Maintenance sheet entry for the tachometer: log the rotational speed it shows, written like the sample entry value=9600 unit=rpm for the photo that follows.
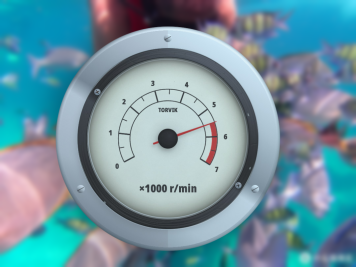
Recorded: value=5500 unit=rpm
